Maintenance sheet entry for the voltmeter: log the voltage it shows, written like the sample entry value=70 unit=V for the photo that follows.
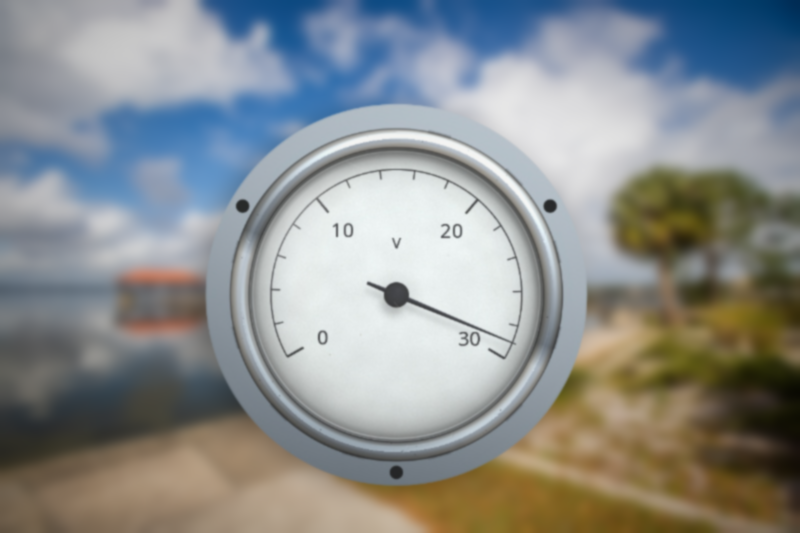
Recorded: value=29 unit=V
